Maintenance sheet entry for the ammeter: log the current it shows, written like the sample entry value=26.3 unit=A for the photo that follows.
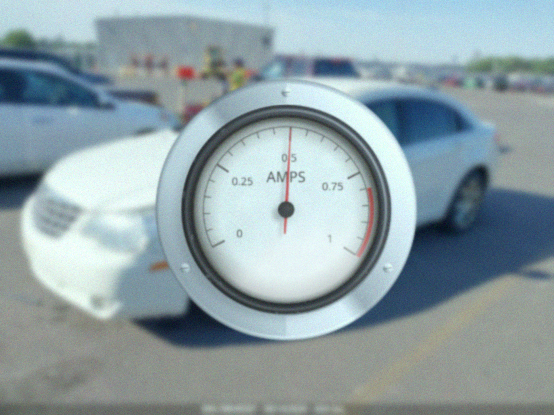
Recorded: value=0.5 unit=A
